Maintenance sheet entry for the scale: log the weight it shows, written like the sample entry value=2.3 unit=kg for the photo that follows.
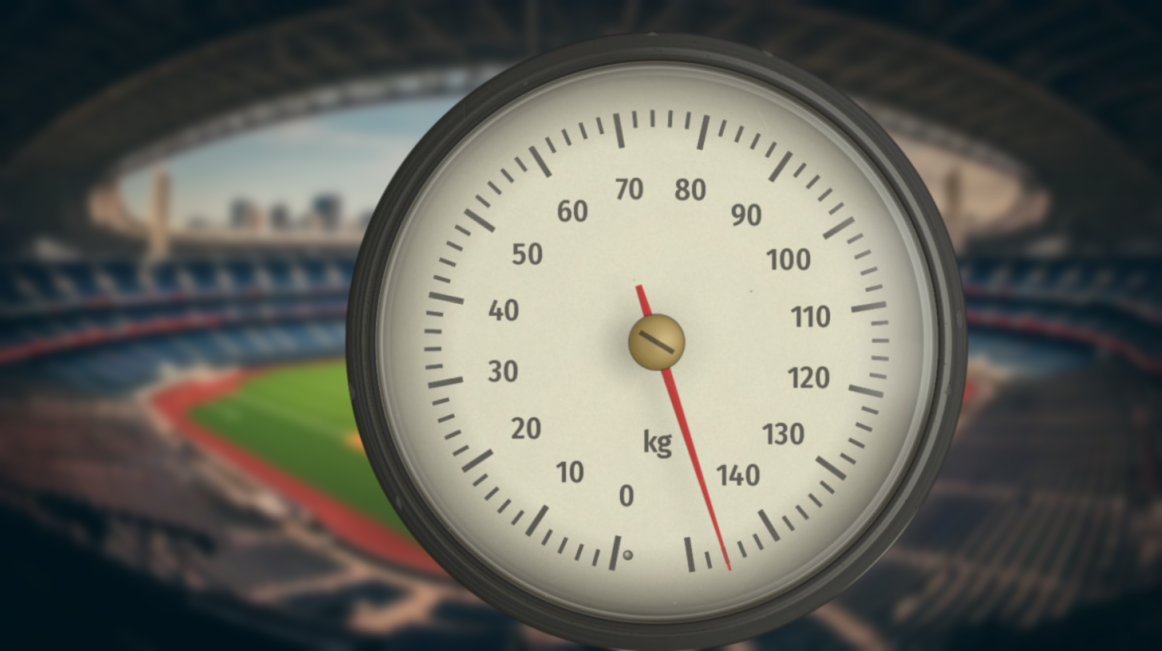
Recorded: value=146 unit=kg
